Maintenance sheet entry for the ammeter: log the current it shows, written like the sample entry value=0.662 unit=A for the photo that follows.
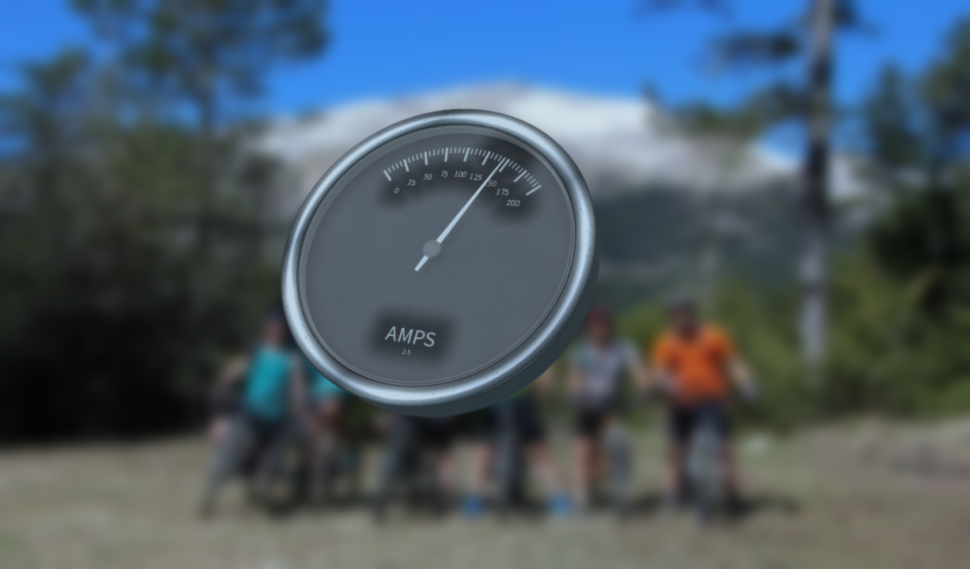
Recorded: value=150 unit=A
